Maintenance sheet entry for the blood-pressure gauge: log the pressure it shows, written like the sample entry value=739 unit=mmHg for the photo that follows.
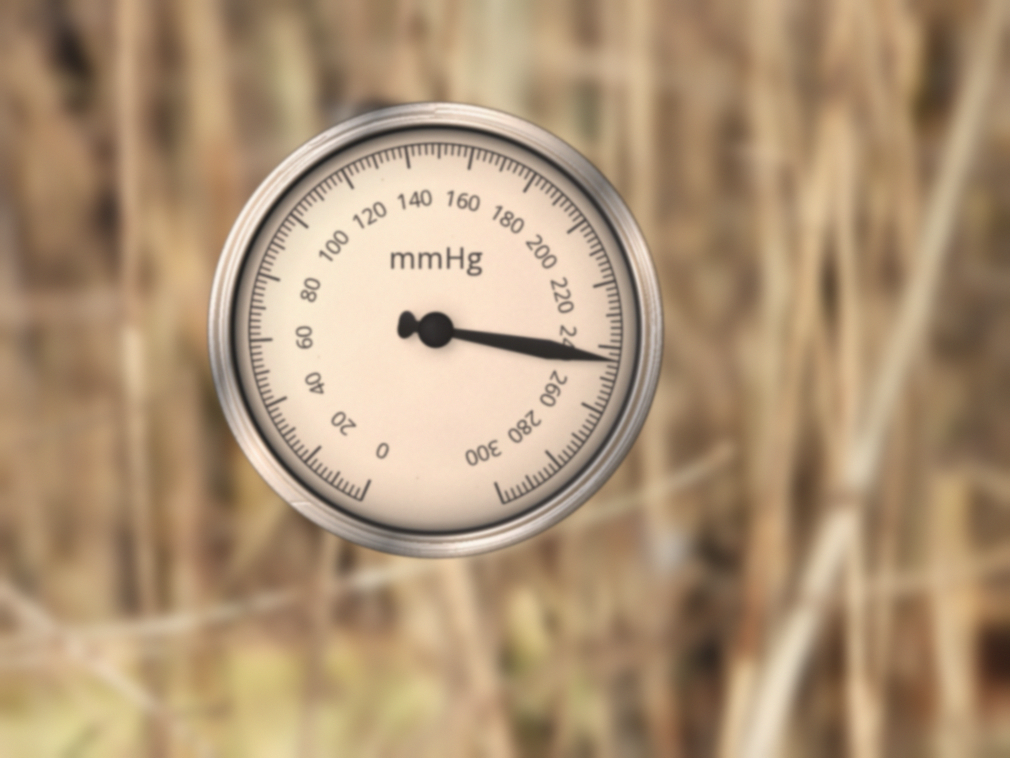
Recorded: value=244 unit=mmHg
